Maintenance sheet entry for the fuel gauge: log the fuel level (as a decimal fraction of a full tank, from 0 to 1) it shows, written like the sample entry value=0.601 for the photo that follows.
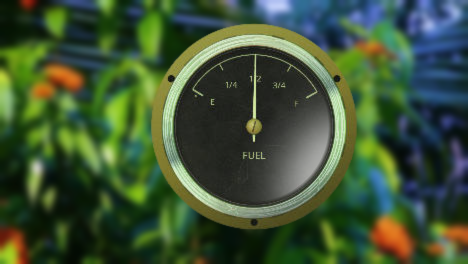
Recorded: value=0.5
